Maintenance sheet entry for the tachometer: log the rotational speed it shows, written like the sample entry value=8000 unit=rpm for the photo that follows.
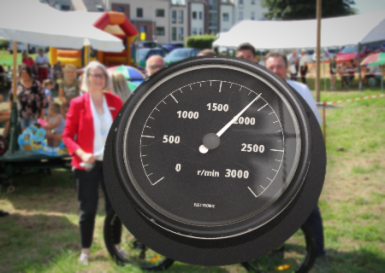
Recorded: value=1900 unit=rpm
